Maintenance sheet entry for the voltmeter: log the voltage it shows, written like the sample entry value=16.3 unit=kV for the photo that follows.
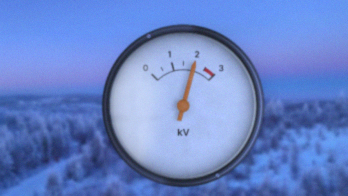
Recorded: value=2 unit=kV
